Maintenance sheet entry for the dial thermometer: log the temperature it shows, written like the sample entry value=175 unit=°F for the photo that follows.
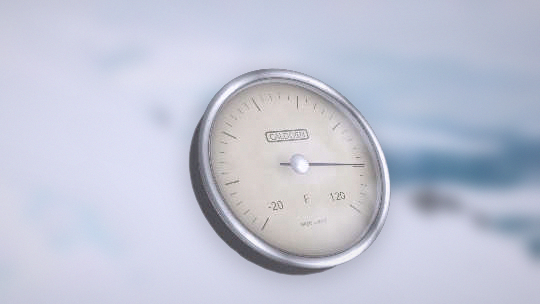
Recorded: value=100 unit=°F
